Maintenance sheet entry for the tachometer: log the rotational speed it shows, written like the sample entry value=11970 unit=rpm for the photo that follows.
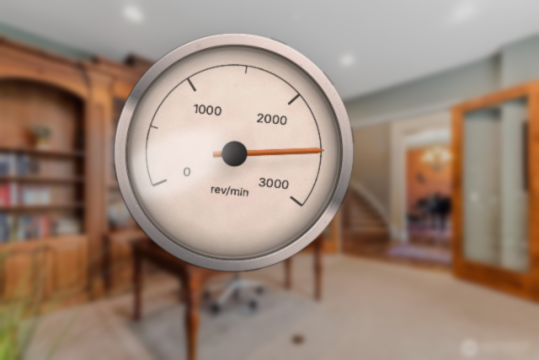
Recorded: value=2500 unit=rpm
